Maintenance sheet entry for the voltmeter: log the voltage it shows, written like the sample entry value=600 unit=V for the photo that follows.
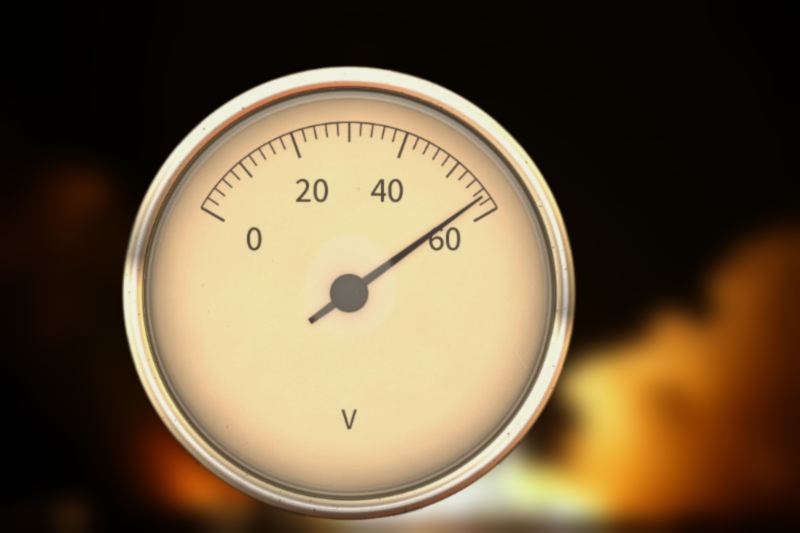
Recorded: value=57 unit=V
